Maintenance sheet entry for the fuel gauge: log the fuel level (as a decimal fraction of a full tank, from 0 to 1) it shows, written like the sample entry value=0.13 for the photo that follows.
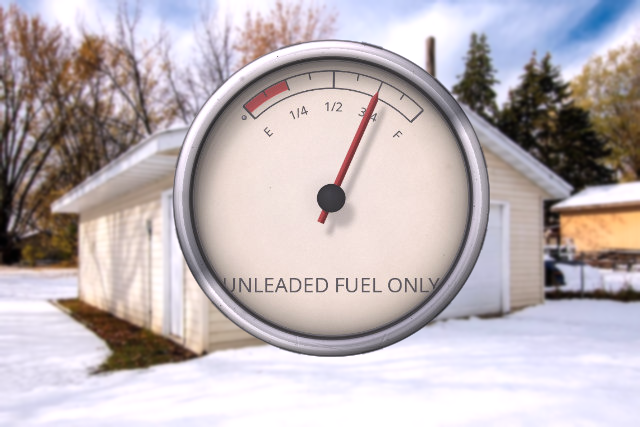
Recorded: value=0.75
